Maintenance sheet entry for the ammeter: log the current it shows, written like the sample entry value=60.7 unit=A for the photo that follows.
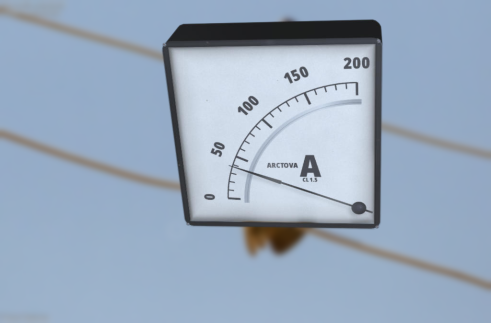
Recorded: value=40 unit=A
